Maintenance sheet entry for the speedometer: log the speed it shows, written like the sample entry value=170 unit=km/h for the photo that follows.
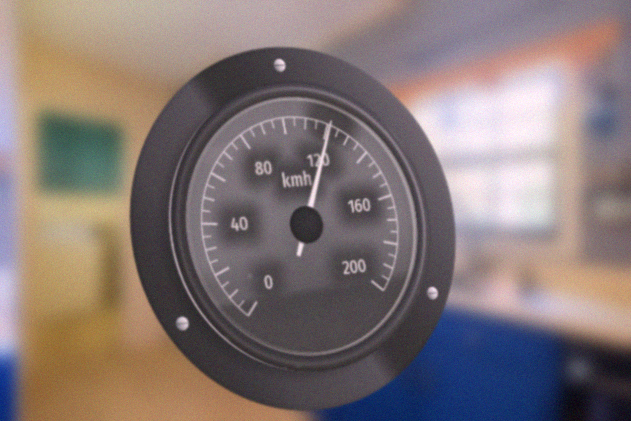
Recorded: value=120 unit=km/h
